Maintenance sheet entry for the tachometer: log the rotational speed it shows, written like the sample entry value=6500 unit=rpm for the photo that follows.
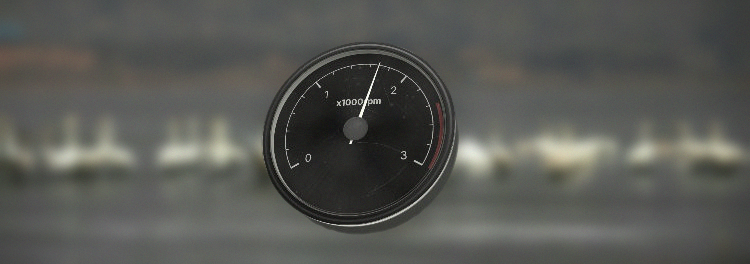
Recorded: value=1700 unit=rpm
